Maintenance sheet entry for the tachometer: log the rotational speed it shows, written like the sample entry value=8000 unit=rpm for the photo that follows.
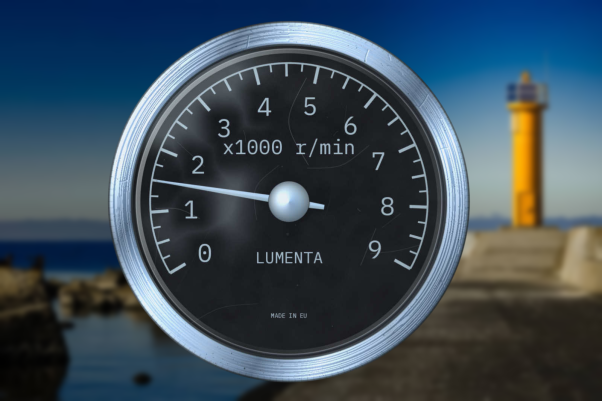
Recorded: value=1500 unit=rpm
